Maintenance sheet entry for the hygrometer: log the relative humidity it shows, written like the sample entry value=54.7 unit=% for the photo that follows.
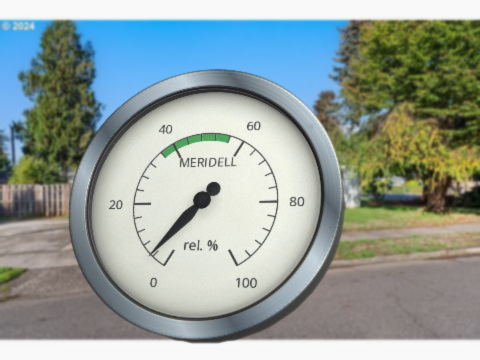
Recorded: value=4 unit=%
